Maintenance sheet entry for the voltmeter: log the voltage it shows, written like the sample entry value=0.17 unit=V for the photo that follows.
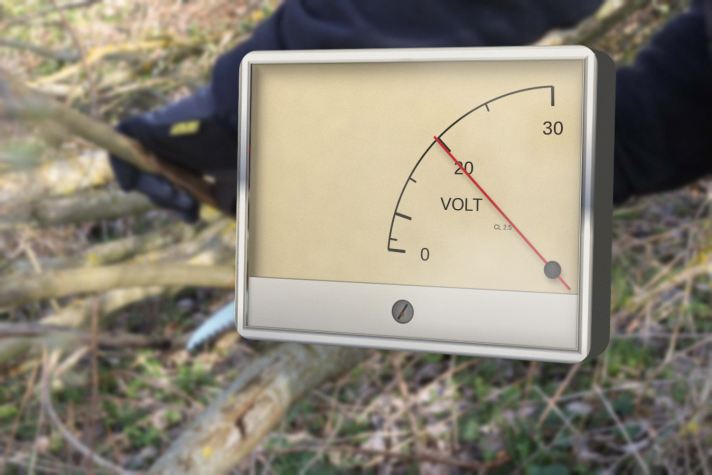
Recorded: value=20 unit=V
